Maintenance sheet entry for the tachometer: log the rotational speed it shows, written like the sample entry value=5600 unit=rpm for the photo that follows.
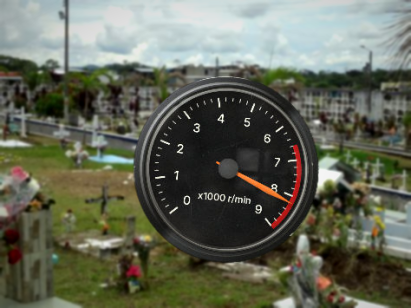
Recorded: value=8200 unit=rpm
